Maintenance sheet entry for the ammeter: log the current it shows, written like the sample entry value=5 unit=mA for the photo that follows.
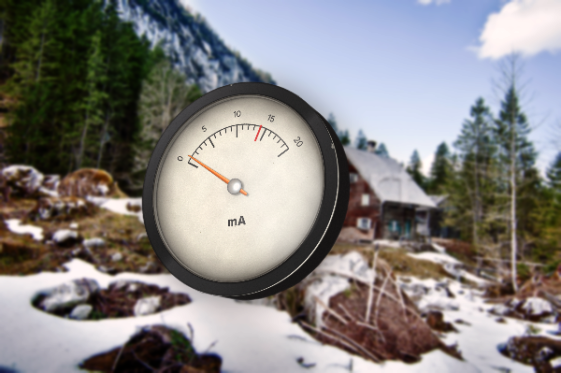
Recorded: value=1 unit=mA
